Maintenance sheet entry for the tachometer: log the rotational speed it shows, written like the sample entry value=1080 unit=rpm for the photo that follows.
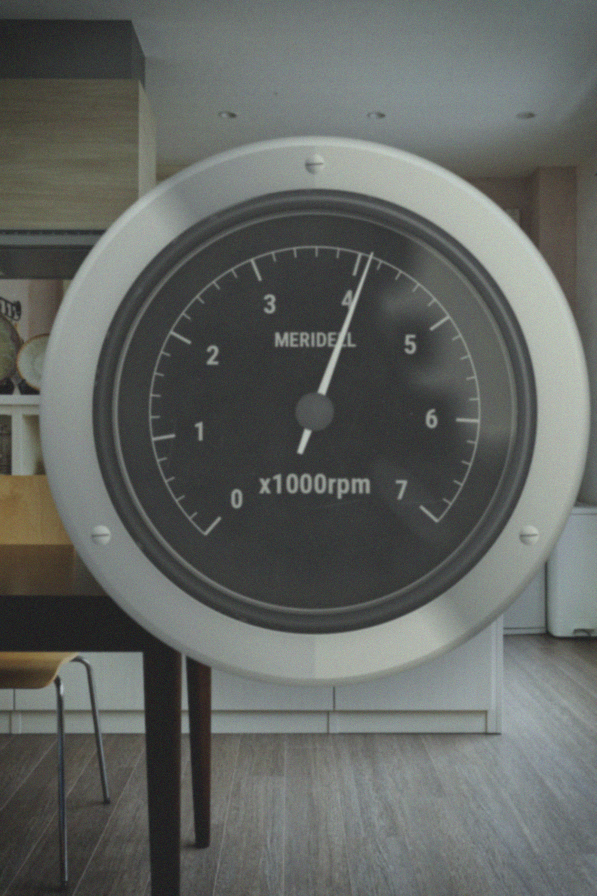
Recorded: value=4100 unit=rpm
